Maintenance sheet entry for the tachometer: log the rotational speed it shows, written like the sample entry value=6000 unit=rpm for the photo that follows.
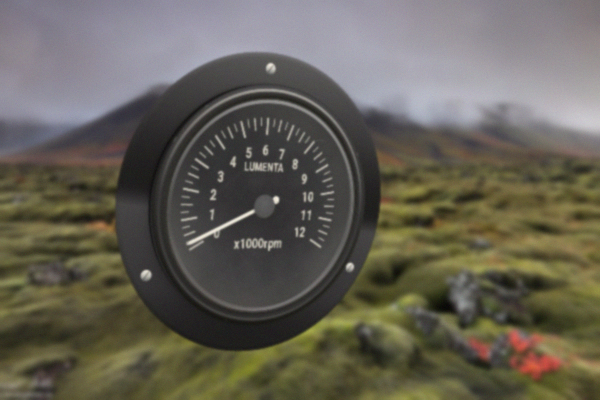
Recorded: value=250 unit=rpm
